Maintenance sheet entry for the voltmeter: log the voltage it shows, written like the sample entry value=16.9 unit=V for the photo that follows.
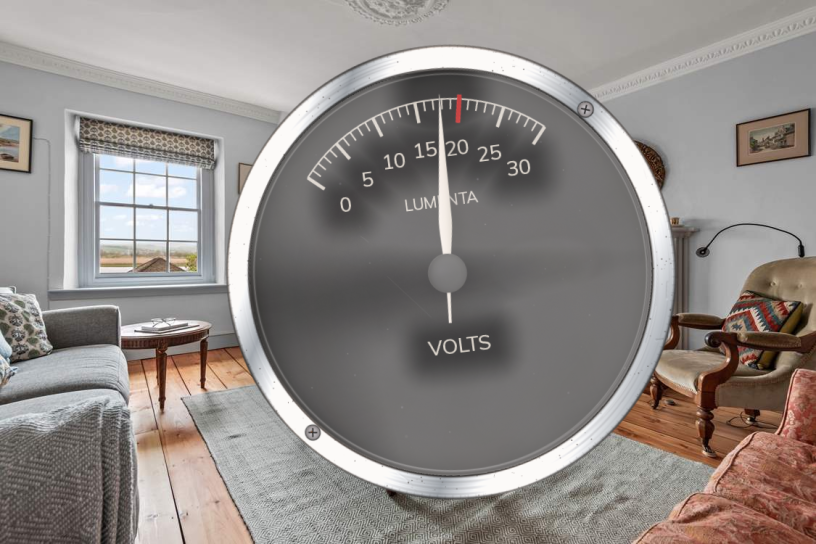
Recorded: value=18 unit=V
